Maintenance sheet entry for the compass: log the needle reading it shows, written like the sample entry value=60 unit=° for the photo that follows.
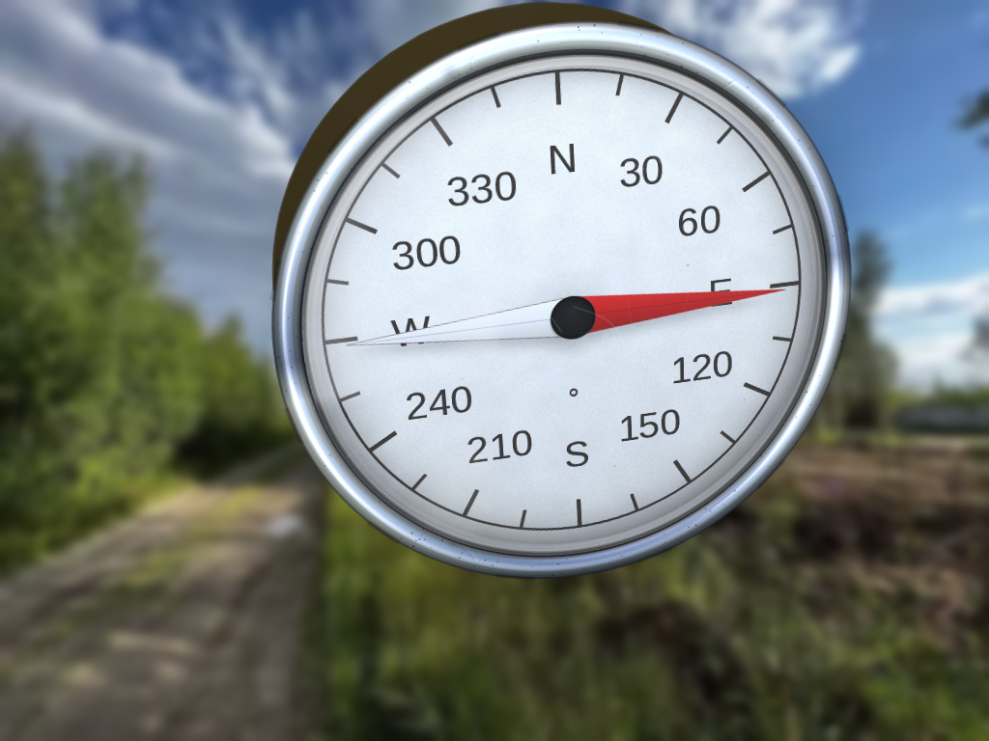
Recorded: value=90 unit=°
